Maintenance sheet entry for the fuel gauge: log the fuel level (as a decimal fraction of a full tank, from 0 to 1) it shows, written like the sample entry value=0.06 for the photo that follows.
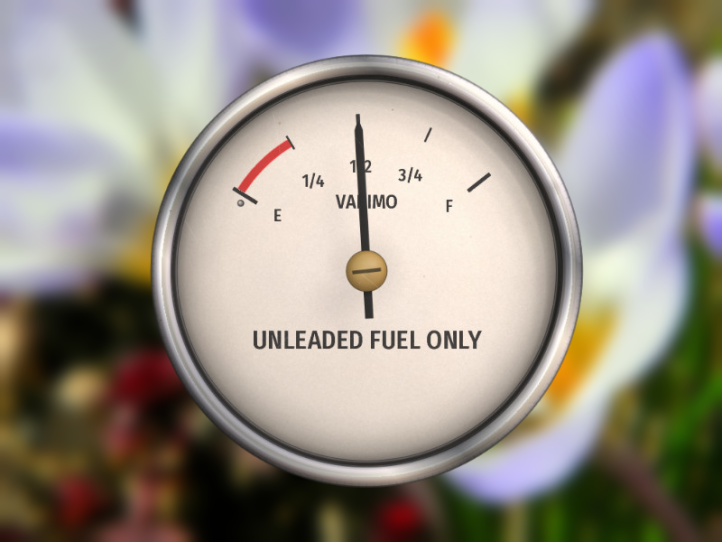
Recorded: value=0.5
